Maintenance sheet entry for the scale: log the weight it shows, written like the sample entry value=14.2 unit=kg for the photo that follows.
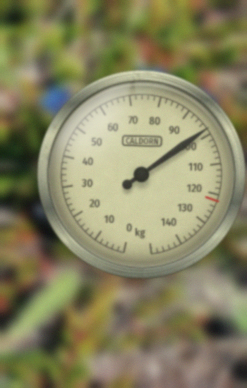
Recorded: value=98 unit=kg
